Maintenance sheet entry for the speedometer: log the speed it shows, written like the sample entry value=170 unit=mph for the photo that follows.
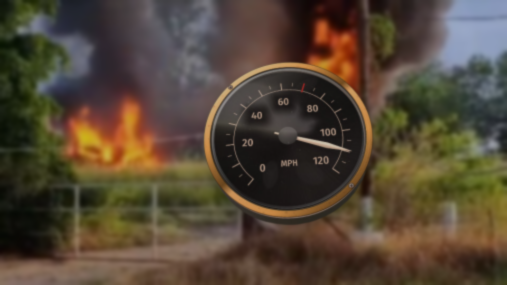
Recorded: value=110 unit=mph
